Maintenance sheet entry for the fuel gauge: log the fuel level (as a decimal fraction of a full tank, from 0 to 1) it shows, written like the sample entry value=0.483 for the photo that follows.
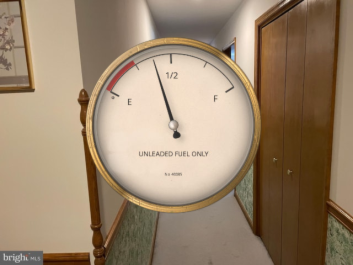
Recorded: value=0.375
